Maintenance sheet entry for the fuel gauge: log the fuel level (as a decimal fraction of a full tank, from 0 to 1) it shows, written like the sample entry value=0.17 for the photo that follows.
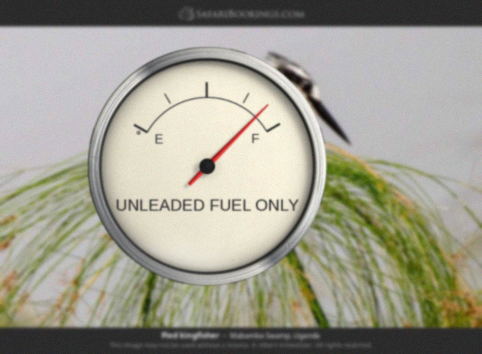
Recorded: value=0.875
